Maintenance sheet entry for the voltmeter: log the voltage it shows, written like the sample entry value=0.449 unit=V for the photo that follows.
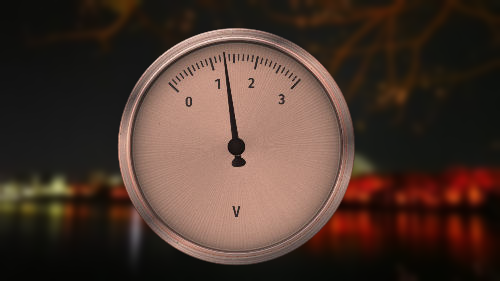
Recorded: value=1.3 unit=V
